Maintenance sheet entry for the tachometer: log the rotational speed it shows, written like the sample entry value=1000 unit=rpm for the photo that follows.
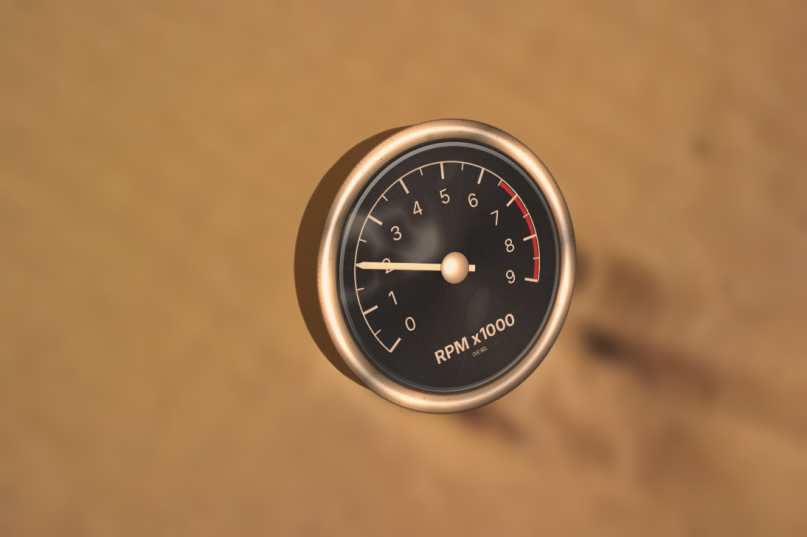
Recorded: value=2000 unit=rpm
